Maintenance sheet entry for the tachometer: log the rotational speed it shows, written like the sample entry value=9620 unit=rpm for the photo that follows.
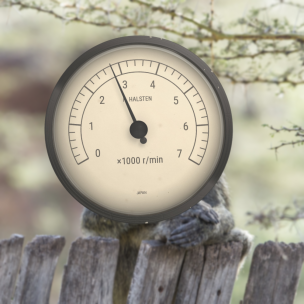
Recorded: value=2800 unit=rpm
